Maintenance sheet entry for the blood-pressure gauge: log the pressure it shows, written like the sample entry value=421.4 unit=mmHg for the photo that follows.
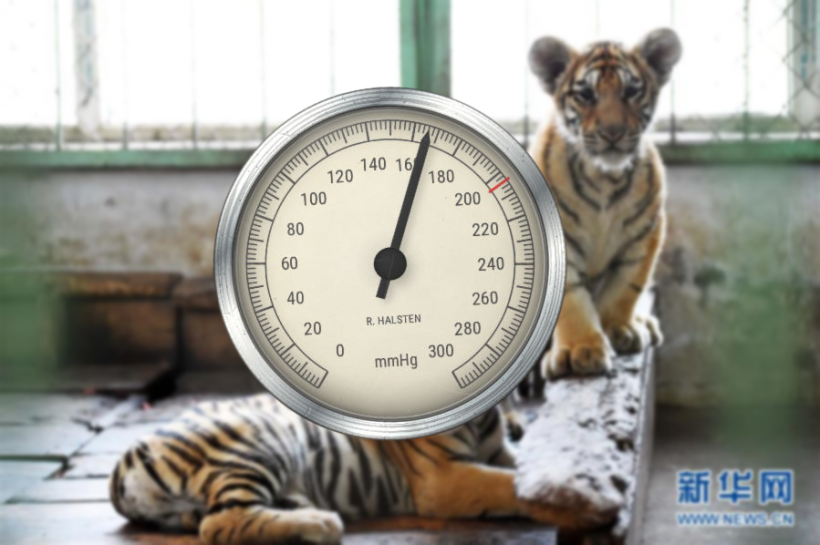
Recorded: value=166 unit=mmHg
